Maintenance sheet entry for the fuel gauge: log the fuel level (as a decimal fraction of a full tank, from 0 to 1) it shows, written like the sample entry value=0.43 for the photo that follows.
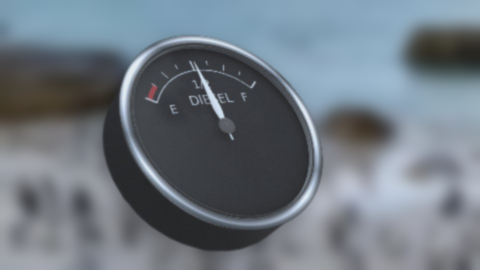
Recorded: value=0.5
